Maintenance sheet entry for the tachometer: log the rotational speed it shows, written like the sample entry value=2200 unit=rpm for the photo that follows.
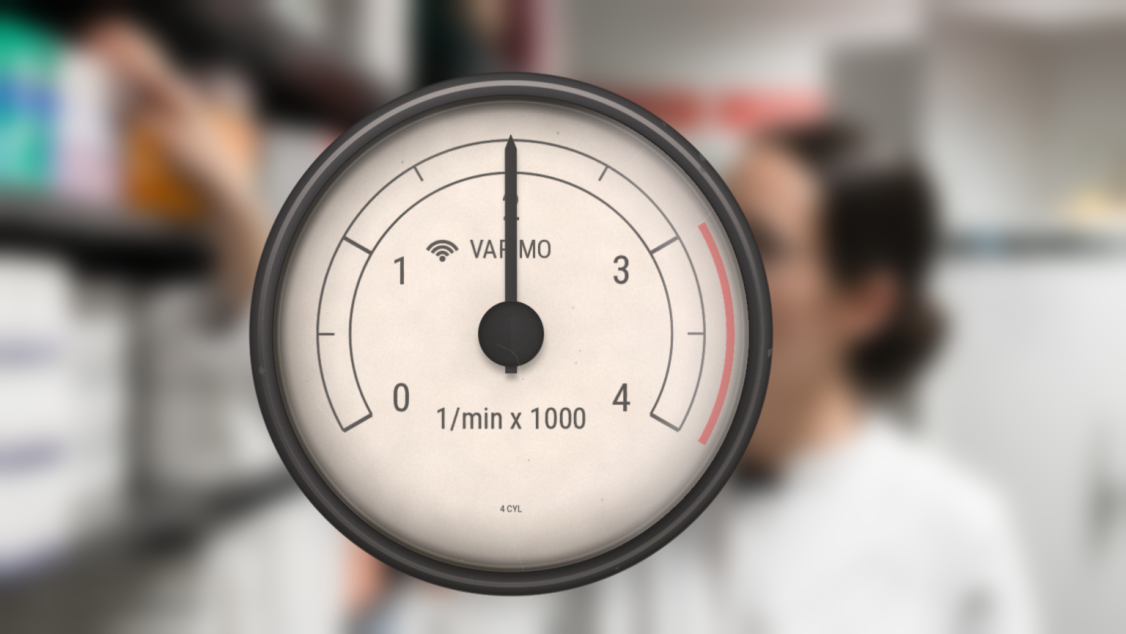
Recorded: value=2000 unit=rpm
